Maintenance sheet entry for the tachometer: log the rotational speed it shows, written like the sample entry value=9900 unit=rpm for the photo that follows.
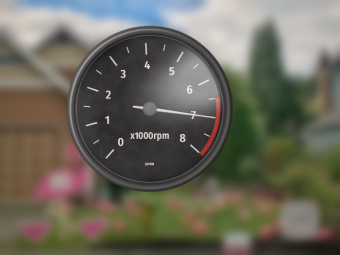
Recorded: value=7000 unit=rpm
